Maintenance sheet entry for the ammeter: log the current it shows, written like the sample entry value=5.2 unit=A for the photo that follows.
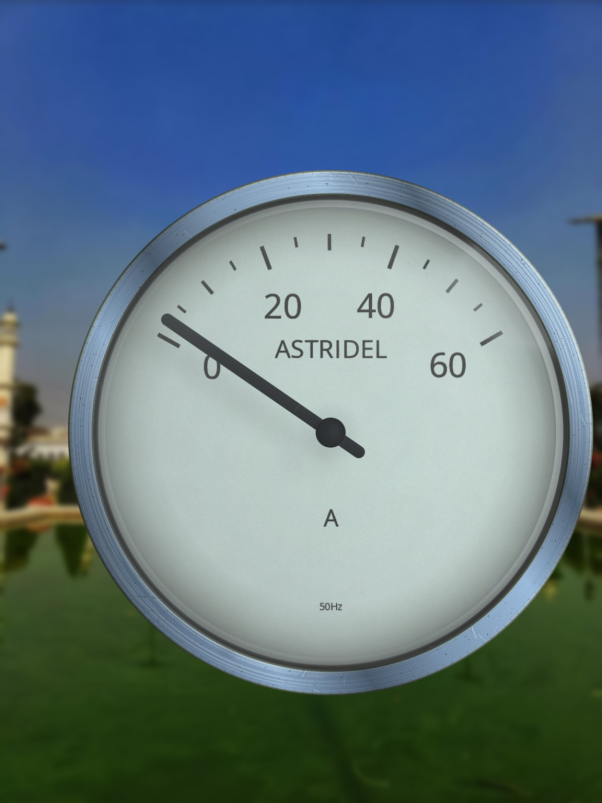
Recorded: value=2.5 unit=A
